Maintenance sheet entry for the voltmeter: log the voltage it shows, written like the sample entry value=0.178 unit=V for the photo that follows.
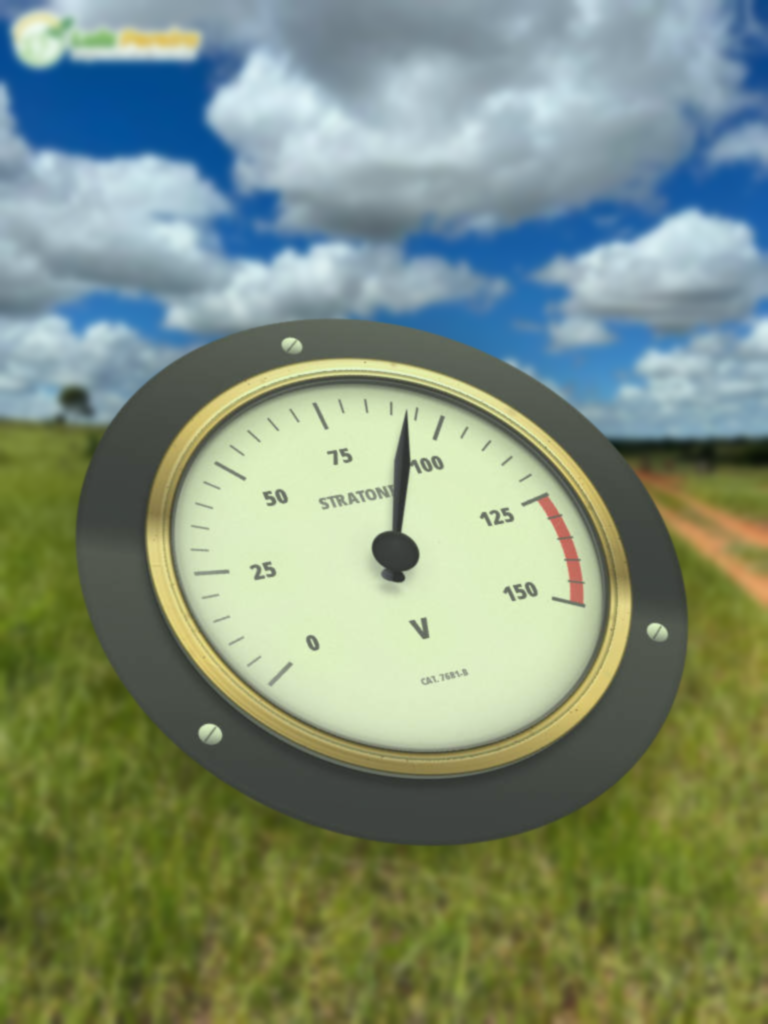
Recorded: value=92.5 unit=V
